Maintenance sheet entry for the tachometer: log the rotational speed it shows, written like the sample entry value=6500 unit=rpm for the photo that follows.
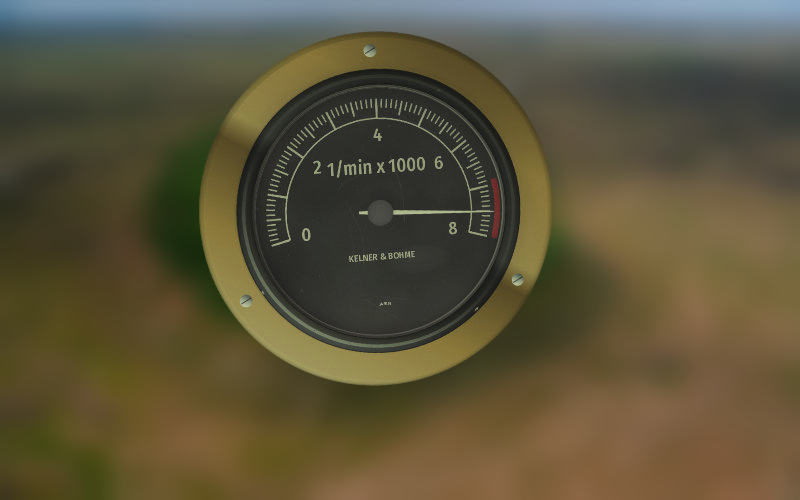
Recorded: value=7500 unit=rpm
